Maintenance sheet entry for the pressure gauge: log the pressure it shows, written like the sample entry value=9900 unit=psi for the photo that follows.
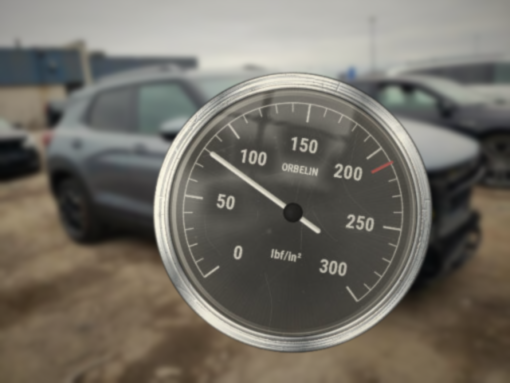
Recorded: value=80 unit=psi
